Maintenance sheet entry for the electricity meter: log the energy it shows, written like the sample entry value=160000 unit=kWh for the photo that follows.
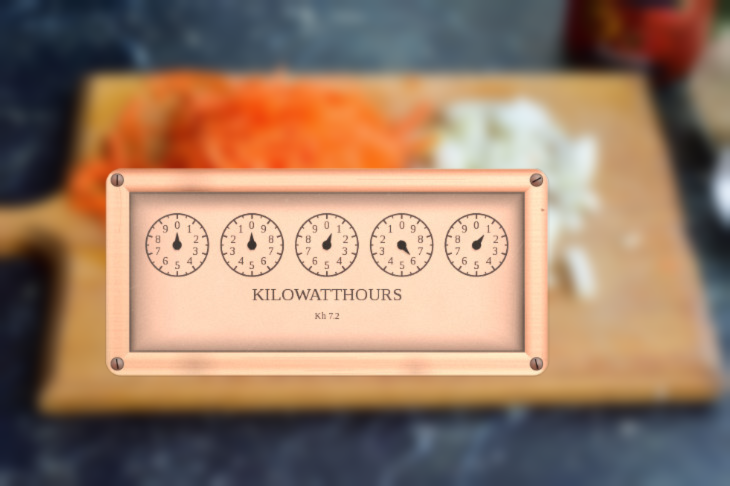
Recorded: value=61 unit=kWh
